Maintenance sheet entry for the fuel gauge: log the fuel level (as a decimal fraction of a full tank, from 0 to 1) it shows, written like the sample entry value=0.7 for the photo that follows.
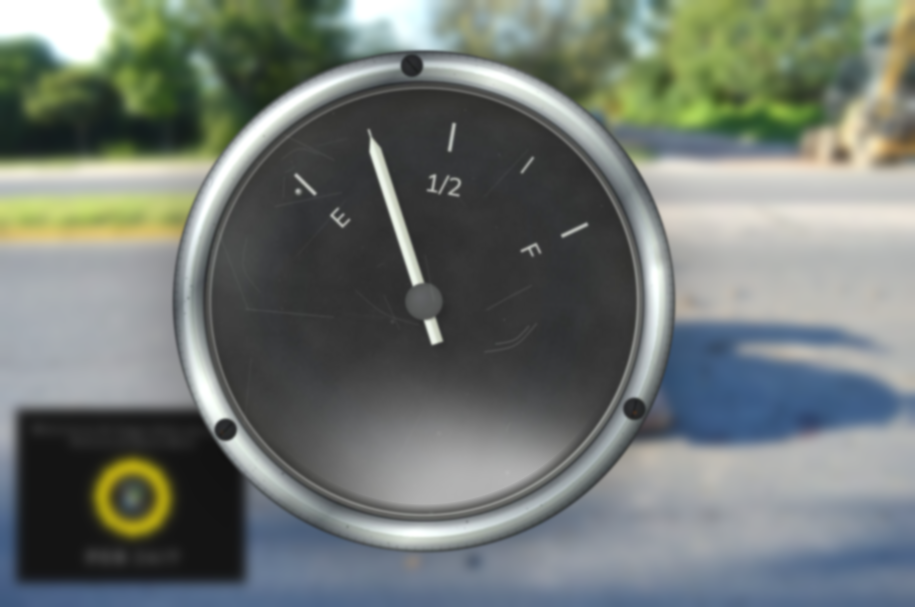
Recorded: value=0.25
